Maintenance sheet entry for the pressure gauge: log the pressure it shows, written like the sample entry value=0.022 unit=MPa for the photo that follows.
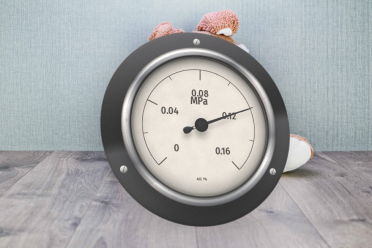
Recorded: value=0.12 unit=MPa
